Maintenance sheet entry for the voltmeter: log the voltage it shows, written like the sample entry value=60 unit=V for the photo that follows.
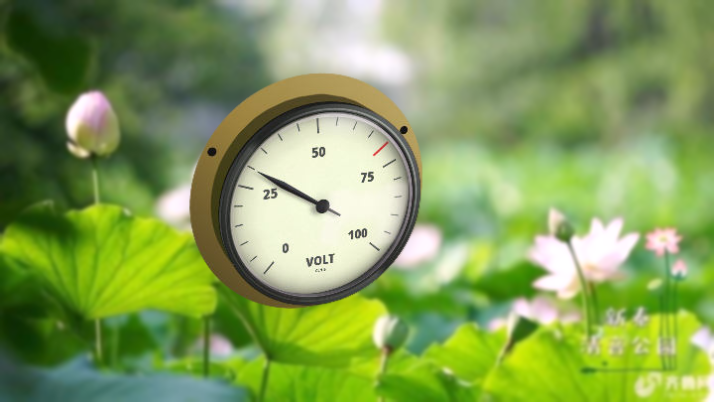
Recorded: value=30 unit=V
